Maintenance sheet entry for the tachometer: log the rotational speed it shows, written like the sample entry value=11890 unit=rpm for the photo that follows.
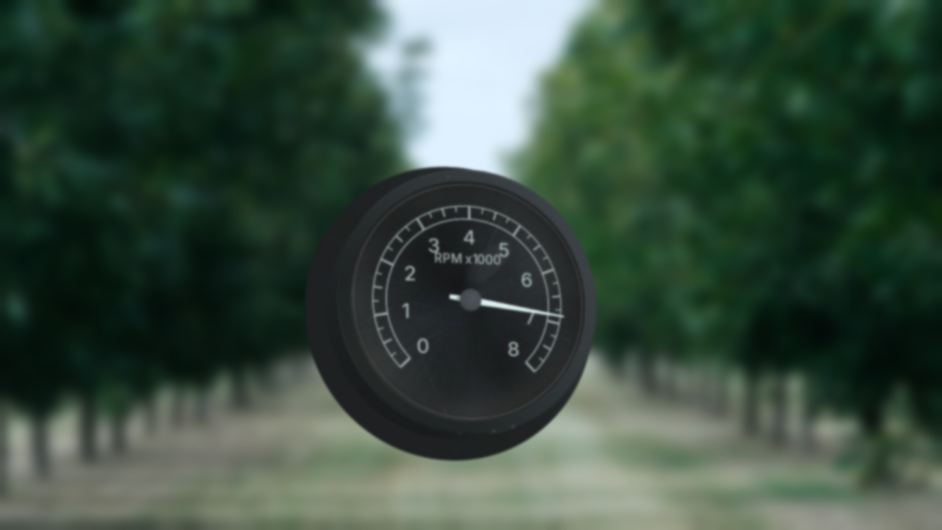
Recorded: value=6875 unit=rpm
